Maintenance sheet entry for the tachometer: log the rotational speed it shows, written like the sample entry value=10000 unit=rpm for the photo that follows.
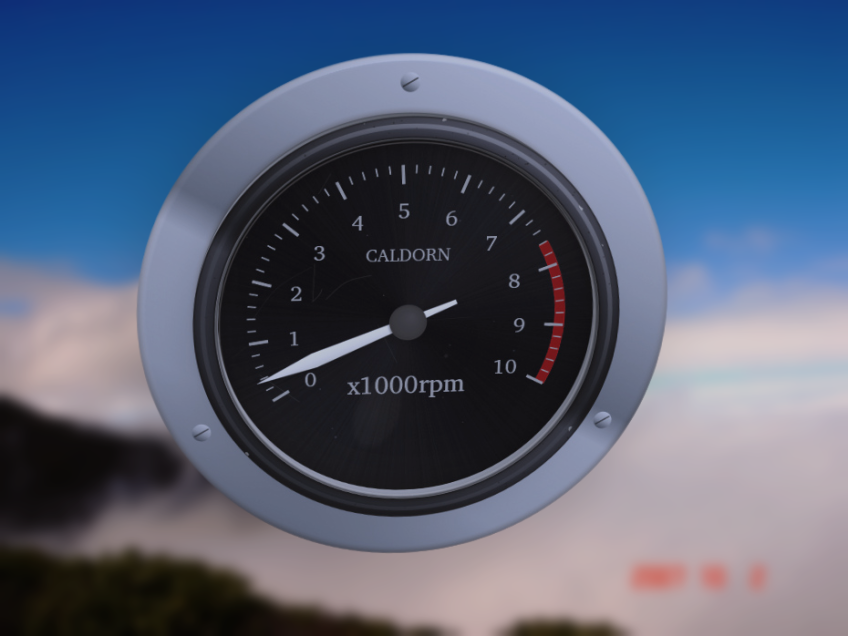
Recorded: value=400 unit=rpm
